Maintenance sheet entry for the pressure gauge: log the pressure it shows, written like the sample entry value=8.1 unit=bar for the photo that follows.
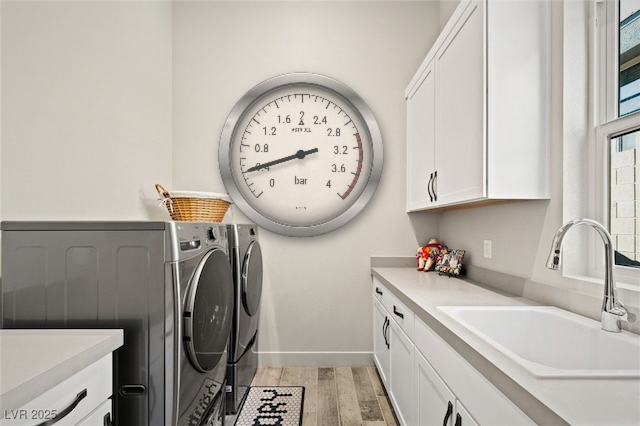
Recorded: value=0.4 unit=bar
